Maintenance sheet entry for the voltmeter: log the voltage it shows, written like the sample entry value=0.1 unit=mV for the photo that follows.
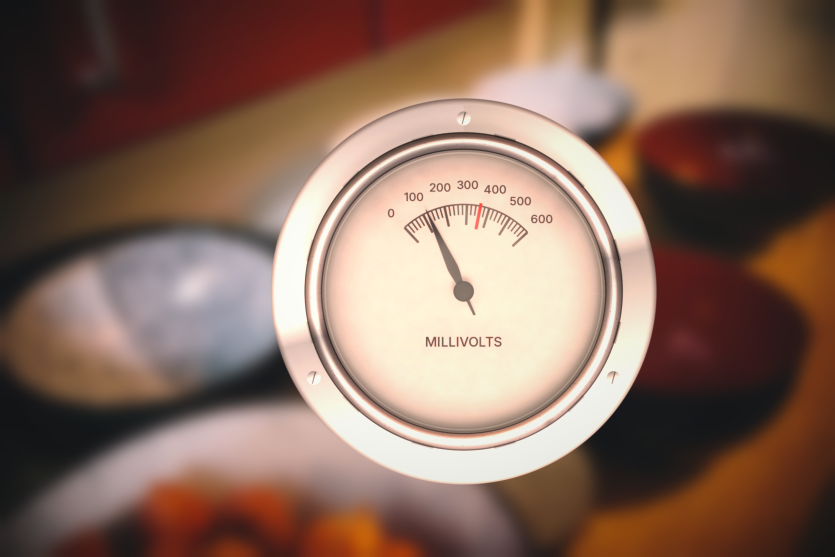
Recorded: value=120 unit=mV
